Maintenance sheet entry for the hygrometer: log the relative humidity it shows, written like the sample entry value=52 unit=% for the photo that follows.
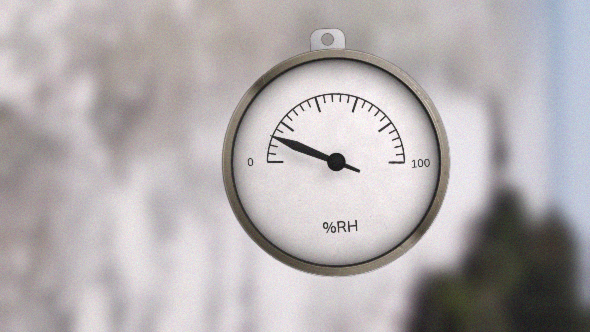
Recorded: value=12 unit=%
